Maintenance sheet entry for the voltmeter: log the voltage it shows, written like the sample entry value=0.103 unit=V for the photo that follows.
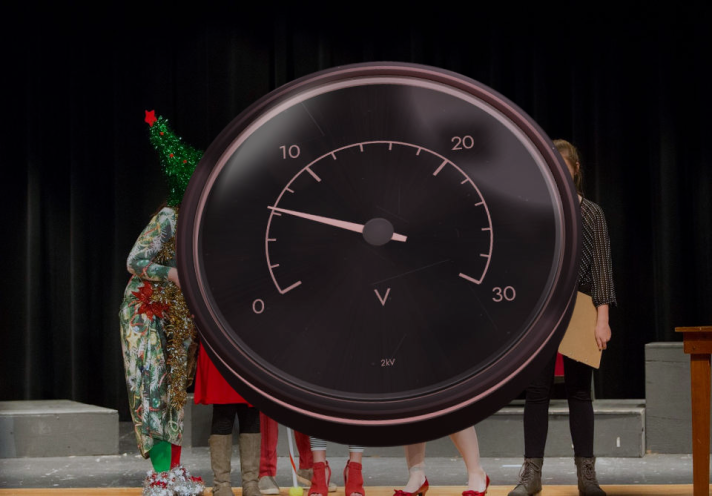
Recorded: value=6 unit=V
